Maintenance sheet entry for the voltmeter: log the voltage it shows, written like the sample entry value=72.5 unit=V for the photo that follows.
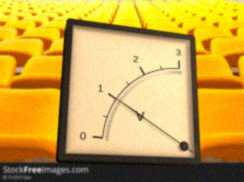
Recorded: value=1 unit=V
